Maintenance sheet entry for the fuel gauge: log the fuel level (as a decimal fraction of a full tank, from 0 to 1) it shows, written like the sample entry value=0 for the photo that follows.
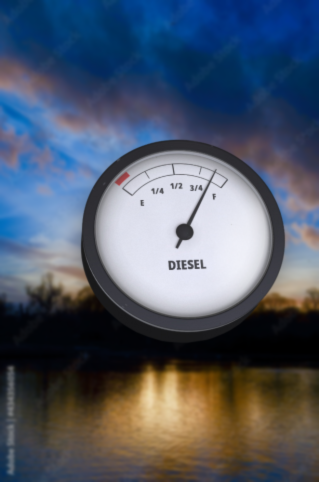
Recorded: value=0.875
